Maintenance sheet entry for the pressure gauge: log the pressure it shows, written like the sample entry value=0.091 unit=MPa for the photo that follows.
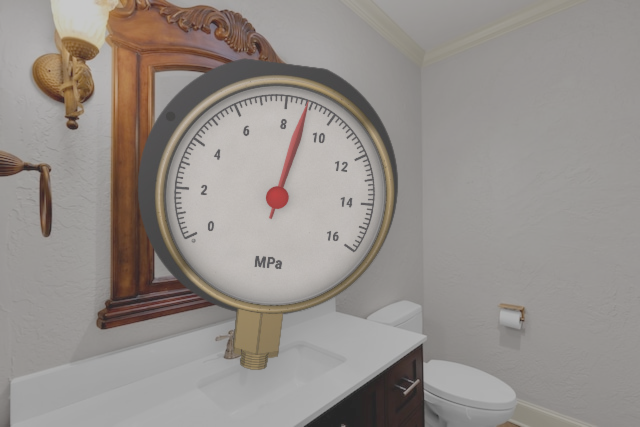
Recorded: value=8.8 unit=MPa
